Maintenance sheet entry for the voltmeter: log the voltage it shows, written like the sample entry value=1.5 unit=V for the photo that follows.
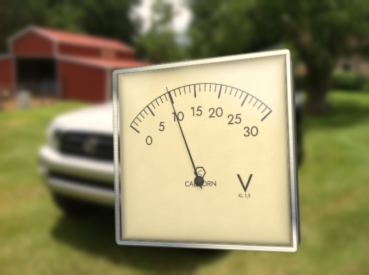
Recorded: value=10 unit=V
